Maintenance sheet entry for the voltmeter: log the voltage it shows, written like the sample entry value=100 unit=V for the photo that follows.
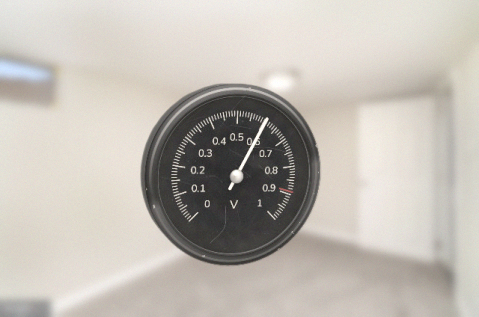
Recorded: value=0.6 unit=V
